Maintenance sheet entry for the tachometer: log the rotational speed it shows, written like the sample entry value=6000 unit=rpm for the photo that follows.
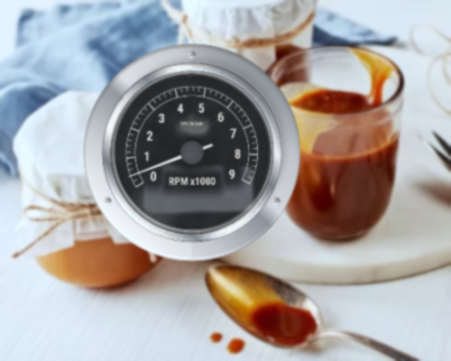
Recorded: value=400 unit=rpm
